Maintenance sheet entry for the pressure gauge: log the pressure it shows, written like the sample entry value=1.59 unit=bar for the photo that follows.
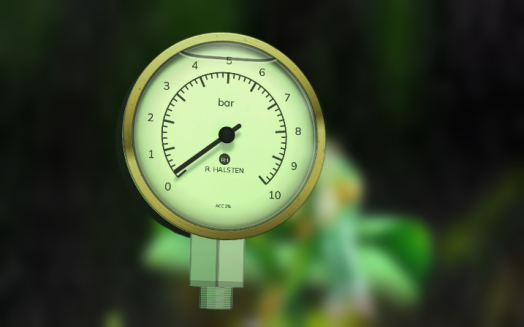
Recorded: value=0.2 unit=bar
